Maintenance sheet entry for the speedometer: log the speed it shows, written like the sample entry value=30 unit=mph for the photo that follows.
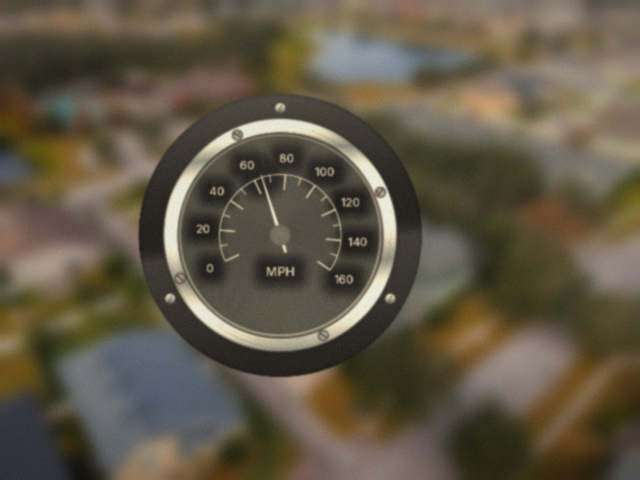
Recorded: value=65 unit=mph
